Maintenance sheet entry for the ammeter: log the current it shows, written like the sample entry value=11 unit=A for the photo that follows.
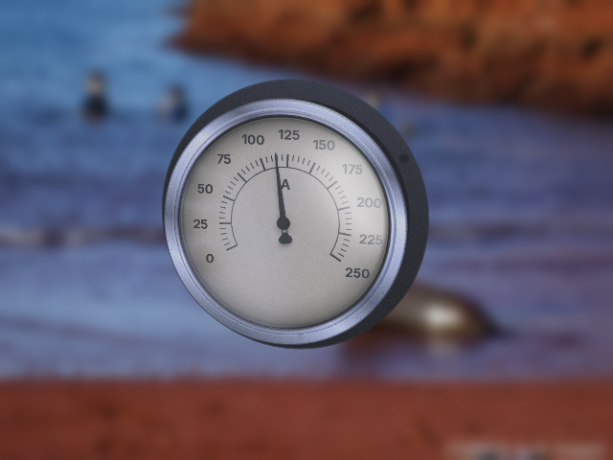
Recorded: value=115 unit=A
